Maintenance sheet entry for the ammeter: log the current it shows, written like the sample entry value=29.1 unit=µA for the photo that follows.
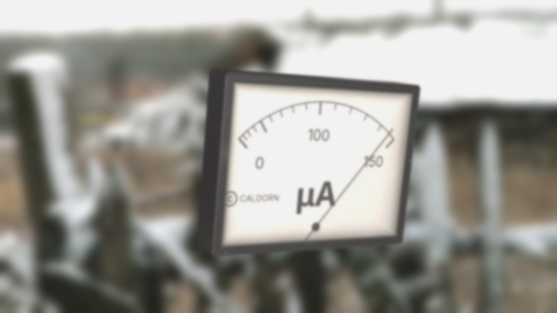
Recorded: value=145 unit=µA
